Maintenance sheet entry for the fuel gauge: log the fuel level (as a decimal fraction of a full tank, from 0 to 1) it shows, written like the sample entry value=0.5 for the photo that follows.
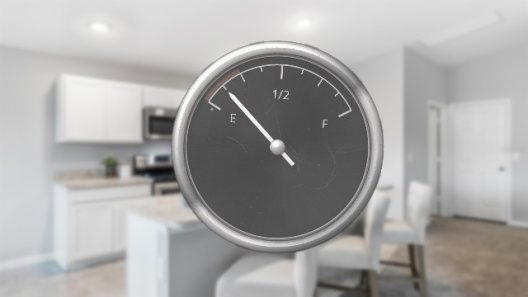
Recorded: value=0.125
